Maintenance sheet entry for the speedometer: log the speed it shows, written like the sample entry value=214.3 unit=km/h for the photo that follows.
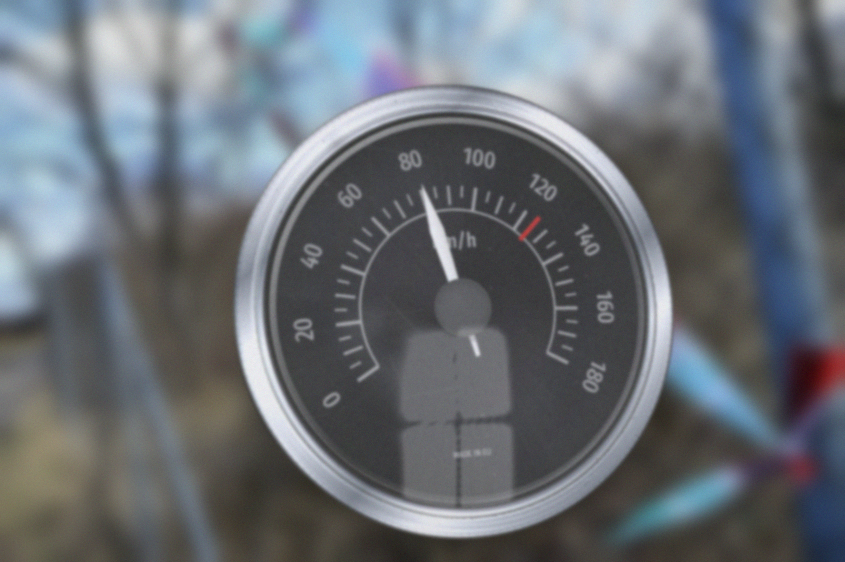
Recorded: value=80 unit=km/h
